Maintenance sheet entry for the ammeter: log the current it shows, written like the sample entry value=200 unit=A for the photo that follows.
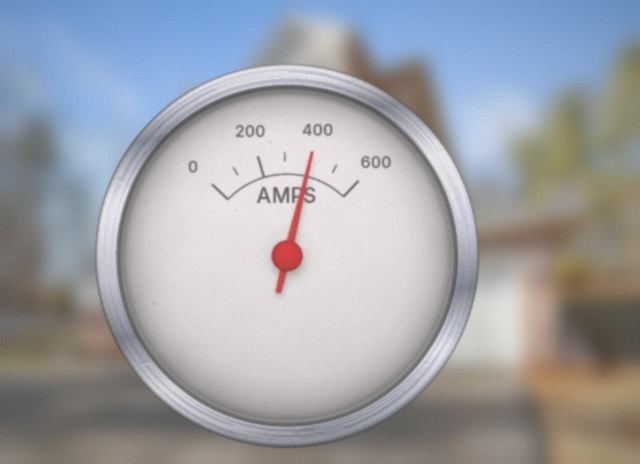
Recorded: value=400 unit=A
